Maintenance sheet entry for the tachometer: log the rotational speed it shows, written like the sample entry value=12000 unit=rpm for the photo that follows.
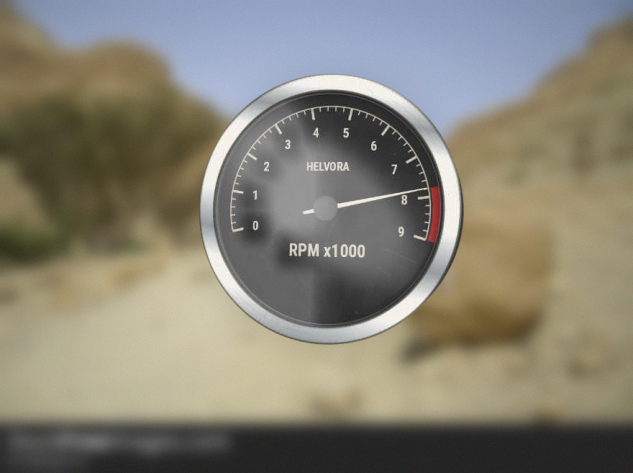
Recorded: value=7800 unit=rpm
